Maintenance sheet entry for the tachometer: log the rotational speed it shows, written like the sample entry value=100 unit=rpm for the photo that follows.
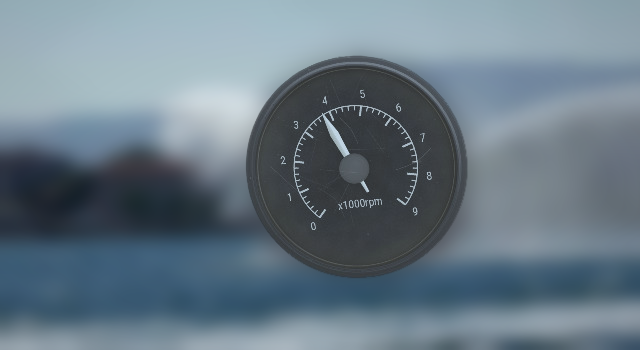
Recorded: value=3800 unit=rpm
